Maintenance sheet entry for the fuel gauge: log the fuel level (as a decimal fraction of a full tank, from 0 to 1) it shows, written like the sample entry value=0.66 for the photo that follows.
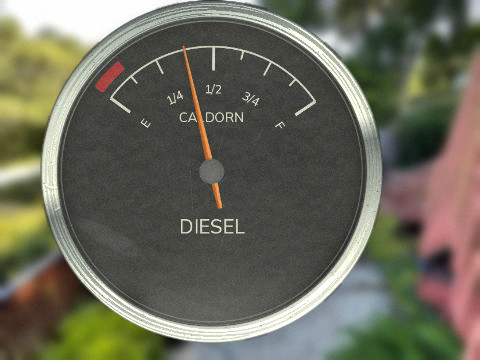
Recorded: value=0.375
